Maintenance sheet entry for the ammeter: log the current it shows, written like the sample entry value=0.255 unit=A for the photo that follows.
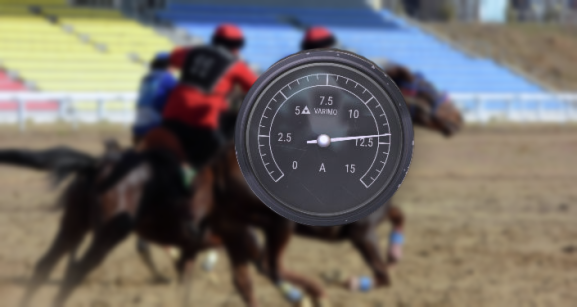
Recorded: value=12 unit=A
